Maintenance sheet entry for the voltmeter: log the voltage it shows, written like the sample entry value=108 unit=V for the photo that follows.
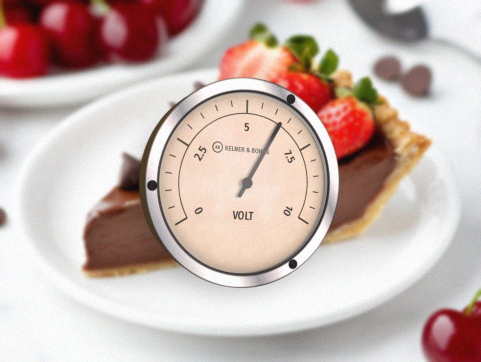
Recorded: value=6.25 unit=V
